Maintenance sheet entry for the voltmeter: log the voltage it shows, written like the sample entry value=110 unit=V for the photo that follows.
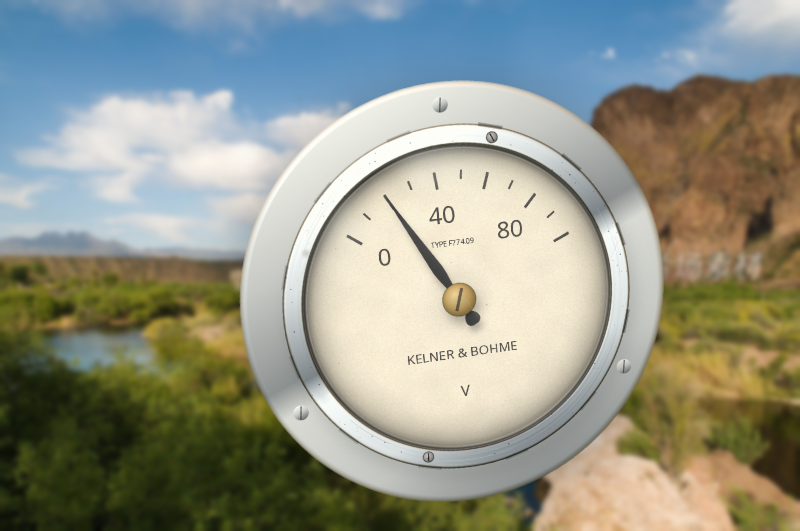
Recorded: value=20 unit=V
